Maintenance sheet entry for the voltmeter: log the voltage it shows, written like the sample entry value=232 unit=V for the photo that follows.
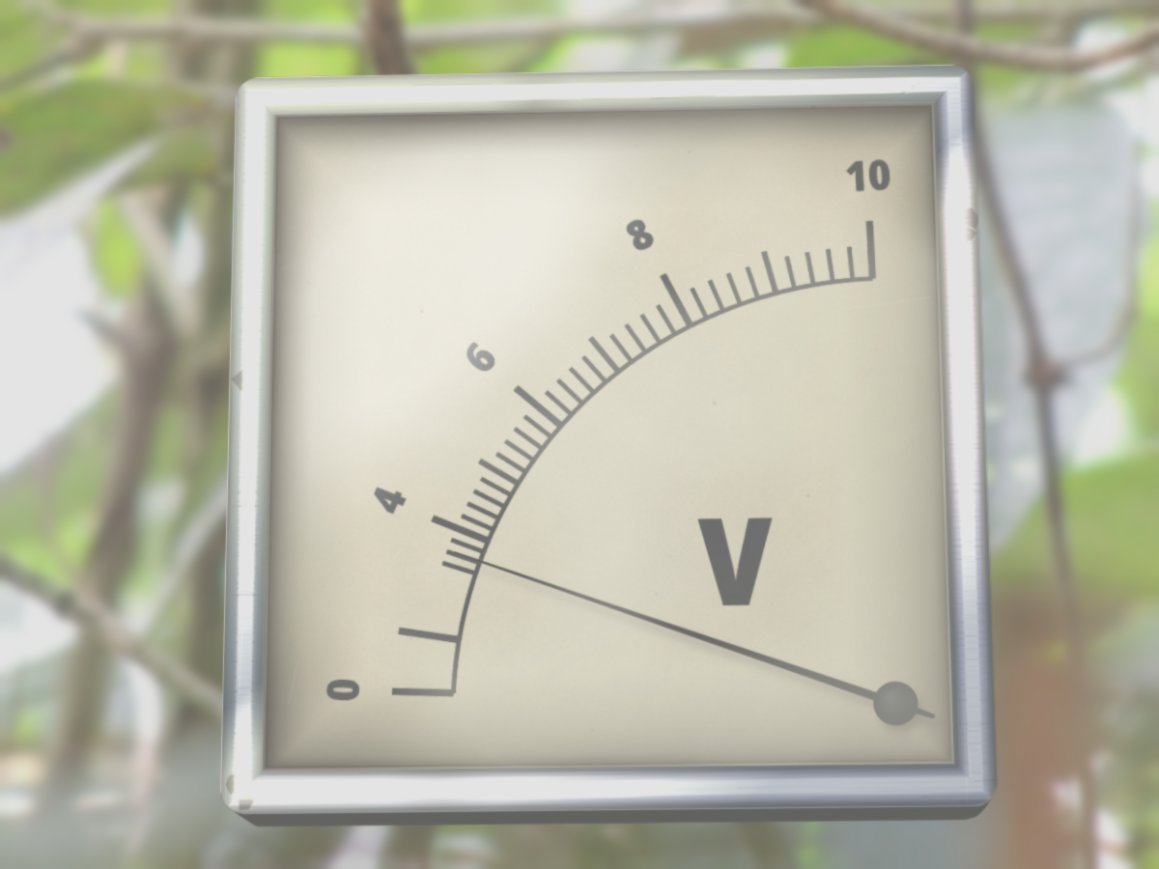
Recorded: value=3.6 unit=V
